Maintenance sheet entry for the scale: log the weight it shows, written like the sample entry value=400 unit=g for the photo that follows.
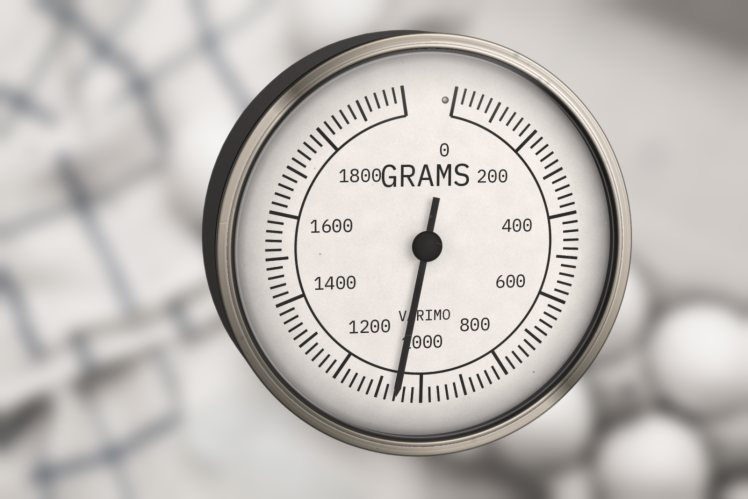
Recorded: value=1060 unit=g
